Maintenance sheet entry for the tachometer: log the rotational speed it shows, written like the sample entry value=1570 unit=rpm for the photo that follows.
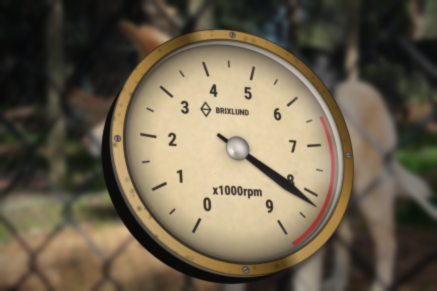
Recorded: value=8250 unit=rpm
